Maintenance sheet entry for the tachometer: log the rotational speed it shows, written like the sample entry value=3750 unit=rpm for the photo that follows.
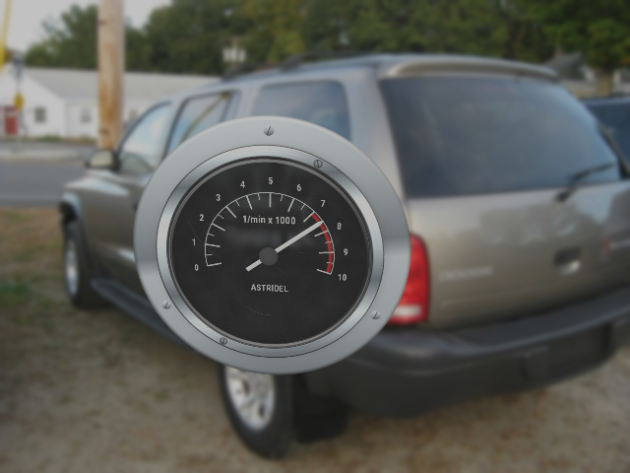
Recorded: value=7500 unit=rpm
